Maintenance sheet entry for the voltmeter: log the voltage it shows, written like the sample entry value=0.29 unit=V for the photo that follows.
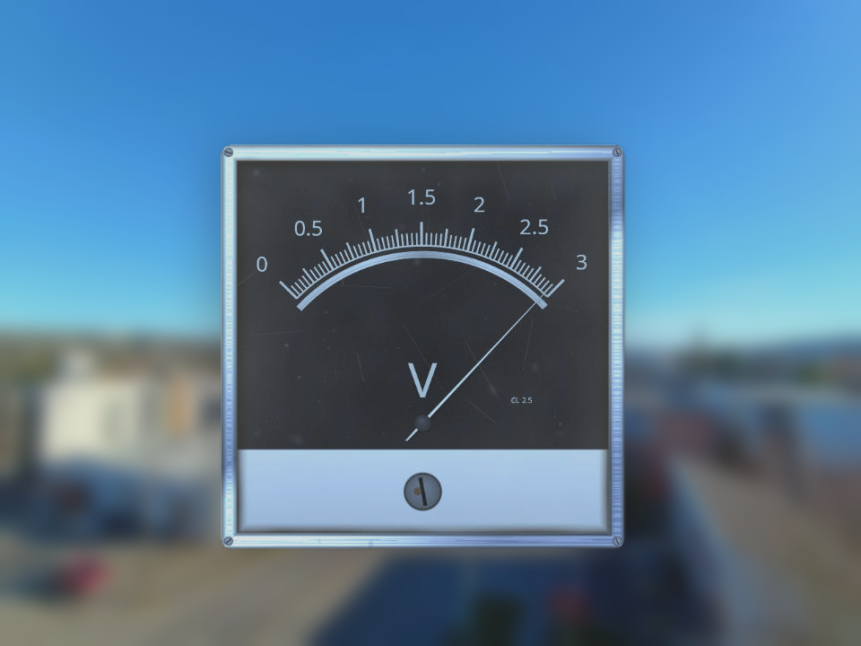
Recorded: value=2.95 unit=V
